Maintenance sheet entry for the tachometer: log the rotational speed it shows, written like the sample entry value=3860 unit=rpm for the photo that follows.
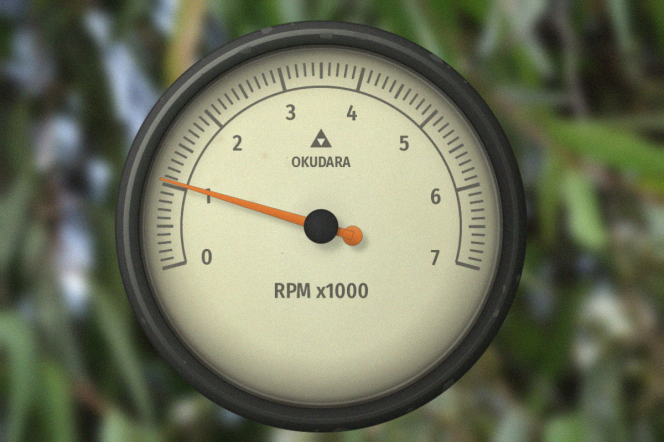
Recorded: value=1050 unit=rpm
